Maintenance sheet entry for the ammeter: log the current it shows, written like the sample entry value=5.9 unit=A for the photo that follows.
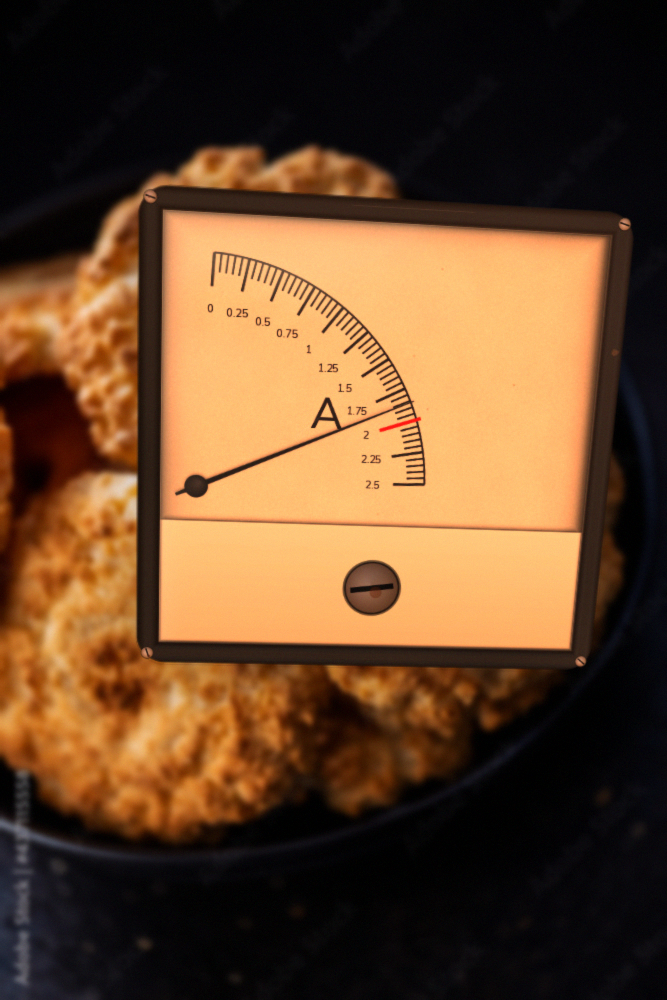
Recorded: value=1.85 unit=A
